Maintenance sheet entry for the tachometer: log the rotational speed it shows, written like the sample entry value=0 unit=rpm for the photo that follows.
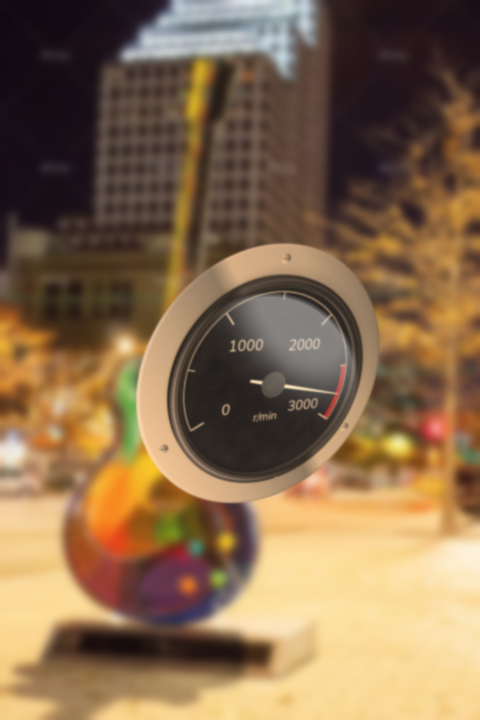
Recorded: value=2750 unit=rpm
